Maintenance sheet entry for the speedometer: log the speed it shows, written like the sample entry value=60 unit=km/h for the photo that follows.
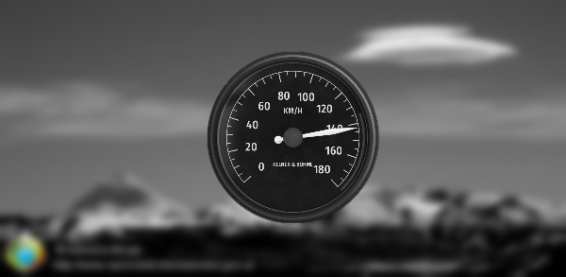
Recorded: value=142.5 unit=km/h
